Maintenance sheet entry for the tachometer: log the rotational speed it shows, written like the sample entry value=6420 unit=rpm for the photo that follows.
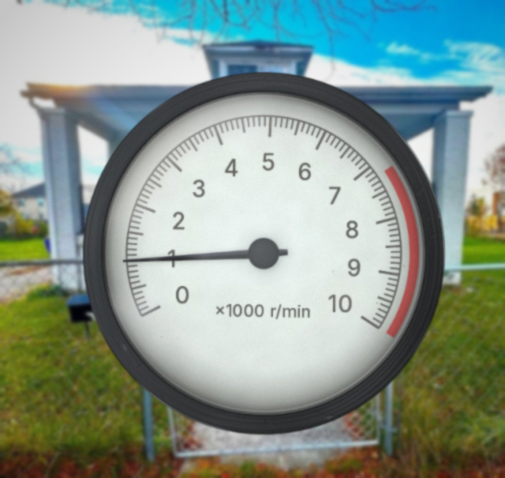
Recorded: value=1000 unit=rpm
